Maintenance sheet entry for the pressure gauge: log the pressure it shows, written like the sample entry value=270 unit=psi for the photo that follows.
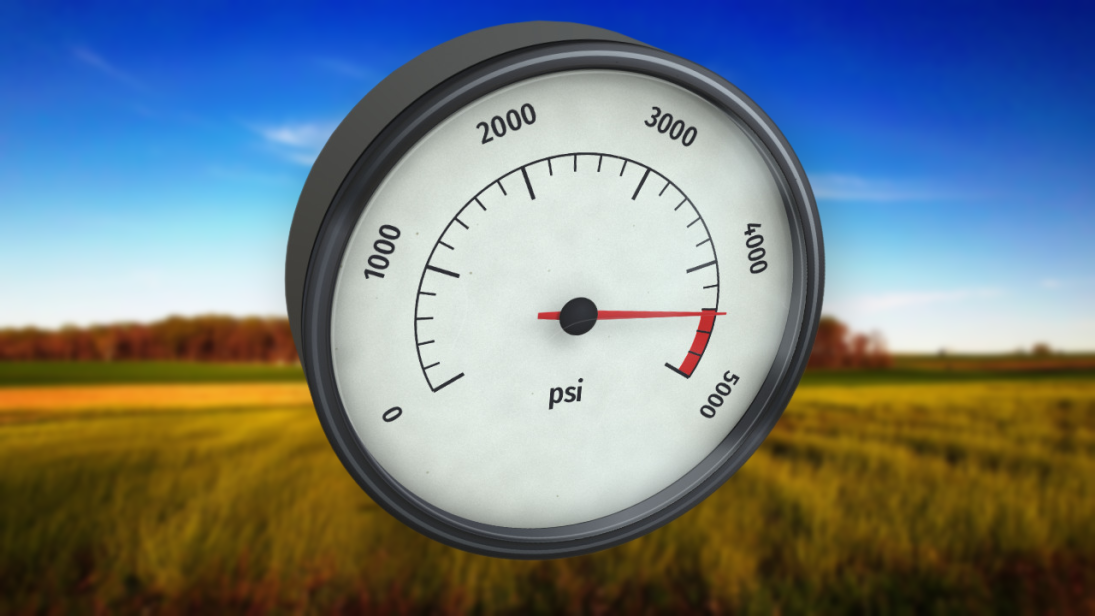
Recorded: value=4400 unit=psi
